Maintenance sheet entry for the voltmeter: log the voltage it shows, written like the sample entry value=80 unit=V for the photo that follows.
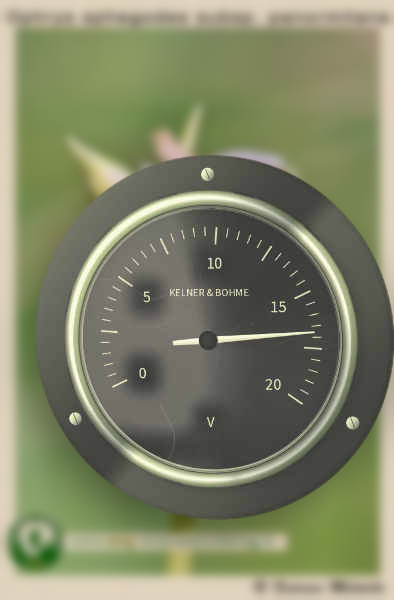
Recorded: value=16.75 unit=V
